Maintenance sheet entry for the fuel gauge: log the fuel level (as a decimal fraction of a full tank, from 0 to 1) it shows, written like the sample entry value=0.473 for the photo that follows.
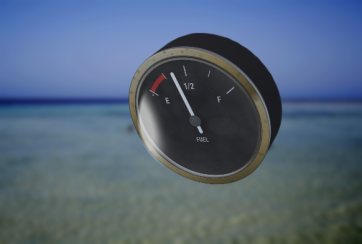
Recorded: value=0.375
